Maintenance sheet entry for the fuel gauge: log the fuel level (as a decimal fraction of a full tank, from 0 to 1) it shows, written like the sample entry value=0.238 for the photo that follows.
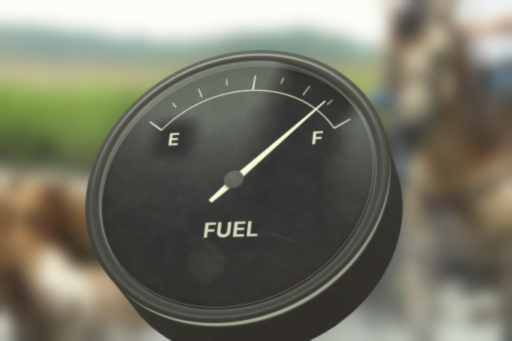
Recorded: value=0.875
